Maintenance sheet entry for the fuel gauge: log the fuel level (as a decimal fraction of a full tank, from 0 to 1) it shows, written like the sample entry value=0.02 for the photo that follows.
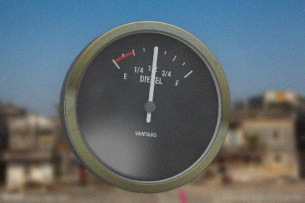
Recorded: value=0.5
